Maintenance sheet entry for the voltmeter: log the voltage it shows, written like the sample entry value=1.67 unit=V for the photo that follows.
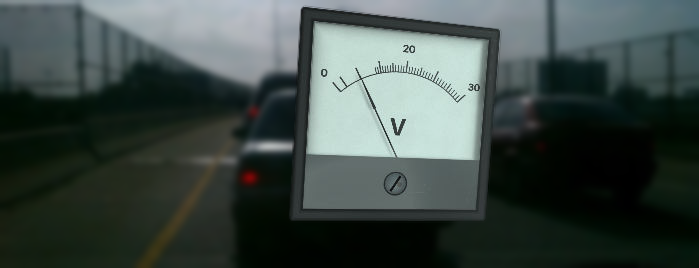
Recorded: value=10 unit=V
